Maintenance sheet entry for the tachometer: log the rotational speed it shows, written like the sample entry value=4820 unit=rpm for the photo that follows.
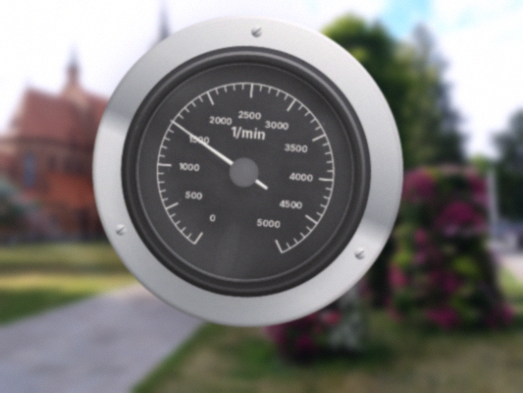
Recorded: value=1500 unit=rpm
